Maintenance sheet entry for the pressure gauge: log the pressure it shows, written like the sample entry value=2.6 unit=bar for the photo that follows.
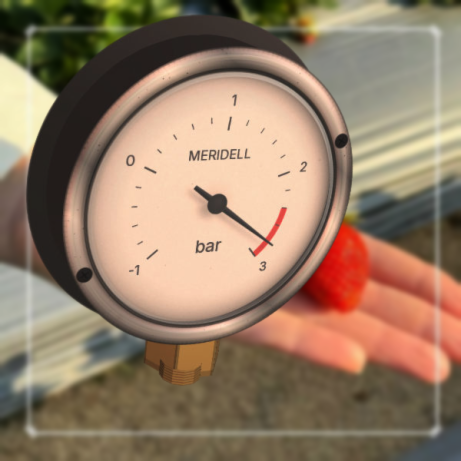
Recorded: value=2.8 unit=bar
